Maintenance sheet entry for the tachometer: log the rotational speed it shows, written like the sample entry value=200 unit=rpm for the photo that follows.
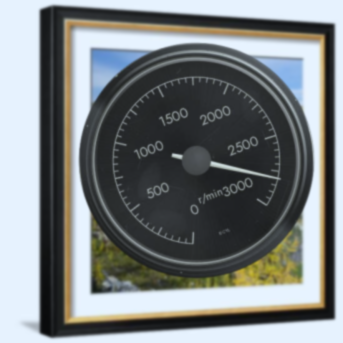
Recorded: value=2800 unit=rpm
